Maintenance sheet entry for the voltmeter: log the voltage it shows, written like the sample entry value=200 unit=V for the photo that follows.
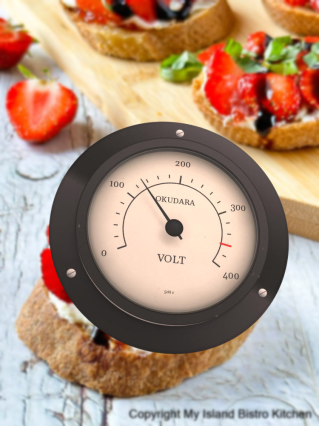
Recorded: value=130 unit=V
